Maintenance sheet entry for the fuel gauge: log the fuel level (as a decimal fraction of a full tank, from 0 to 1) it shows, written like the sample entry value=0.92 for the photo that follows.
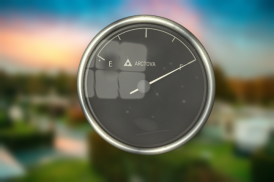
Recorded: value=1
